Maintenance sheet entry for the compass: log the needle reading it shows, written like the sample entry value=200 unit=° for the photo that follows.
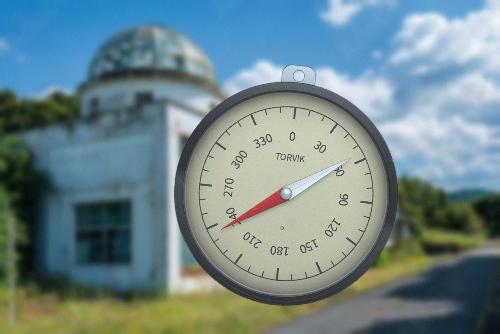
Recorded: value=235 unit=°
